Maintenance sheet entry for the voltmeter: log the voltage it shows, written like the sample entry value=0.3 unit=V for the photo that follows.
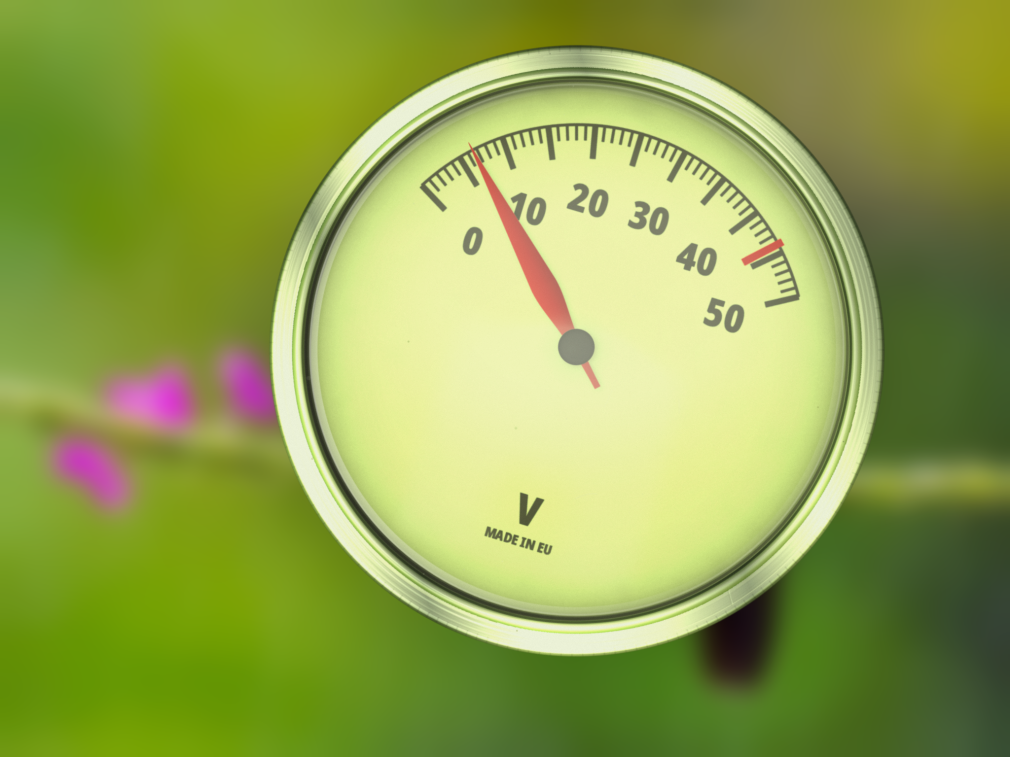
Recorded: value=6.5 unit=V
